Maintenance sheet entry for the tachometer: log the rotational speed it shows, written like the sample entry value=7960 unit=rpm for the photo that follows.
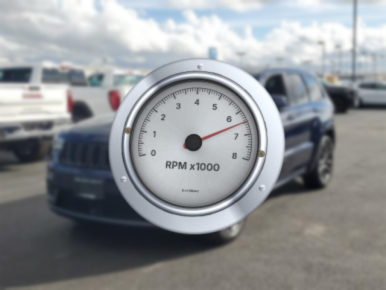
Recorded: value=6500 unit=rpm
